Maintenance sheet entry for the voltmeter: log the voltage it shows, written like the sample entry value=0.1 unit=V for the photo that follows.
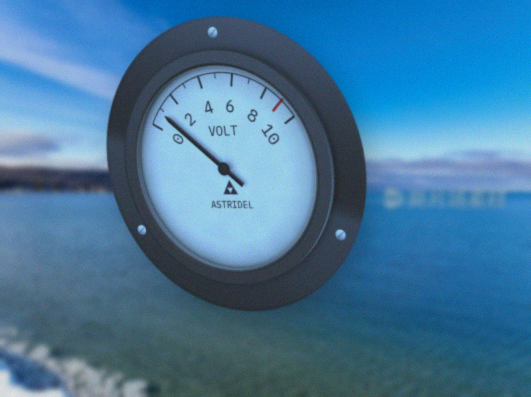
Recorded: value=1 unit=V
